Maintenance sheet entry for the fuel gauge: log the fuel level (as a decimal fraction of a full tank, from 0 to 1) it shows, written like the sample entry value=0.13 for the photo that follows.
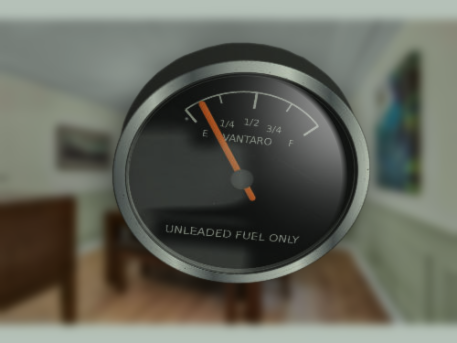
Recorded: value=0.125
